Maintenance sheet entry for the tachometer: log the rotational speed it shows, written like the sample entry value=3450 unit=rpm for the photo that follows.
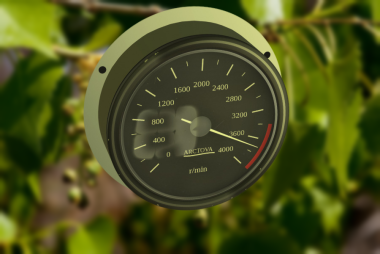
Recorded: value=3700 unit=rpm
